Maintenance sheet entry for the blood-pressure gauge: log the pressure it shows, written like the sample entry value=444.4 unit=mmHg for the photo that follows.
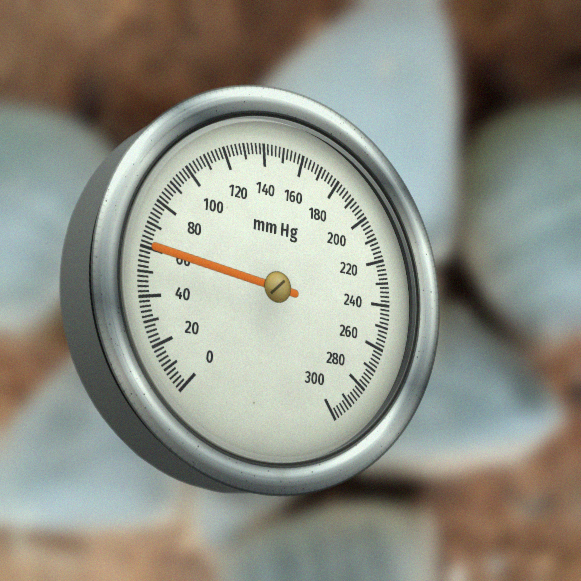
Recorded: value=60 unit=mmHg
